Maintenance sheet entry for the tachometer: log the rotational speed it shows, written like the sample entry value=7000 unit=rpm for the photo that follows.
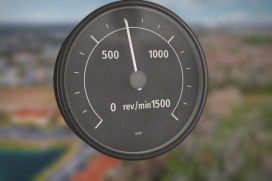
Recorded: value=700 unit=rpm
